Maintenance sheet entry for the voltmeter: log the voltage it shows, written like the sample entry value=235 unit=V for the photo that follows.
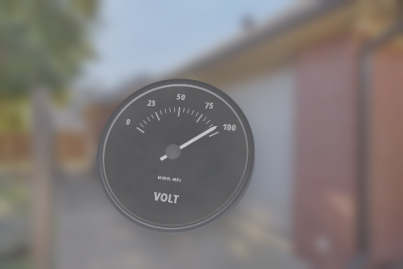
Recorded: value=95 unit=V
